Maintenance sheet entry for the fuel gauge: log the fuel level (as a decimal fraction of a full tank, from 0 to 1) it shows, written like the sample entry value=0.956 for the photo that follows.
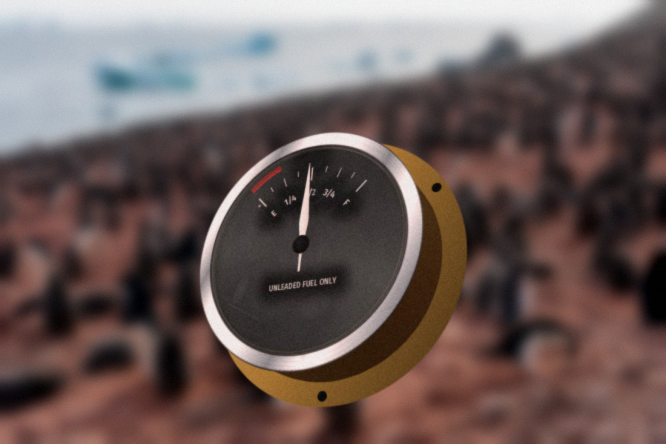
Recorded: value=0.5
